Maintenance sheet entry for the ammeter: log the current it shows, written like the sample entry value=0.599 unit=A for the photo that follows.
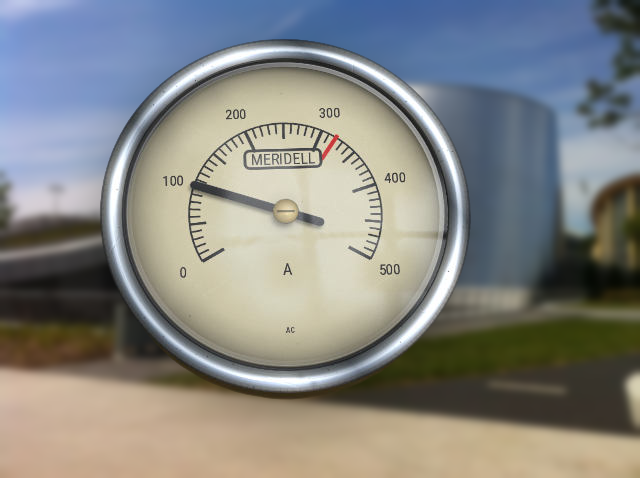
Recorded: value=100 unit=A
